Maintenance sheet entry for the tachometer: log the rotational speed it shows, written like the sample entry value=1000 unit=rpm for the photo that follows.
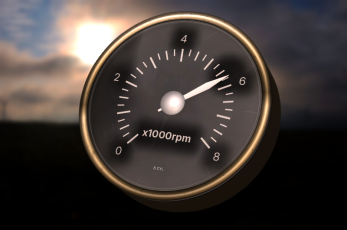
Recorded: value=5750 unit=rpm
